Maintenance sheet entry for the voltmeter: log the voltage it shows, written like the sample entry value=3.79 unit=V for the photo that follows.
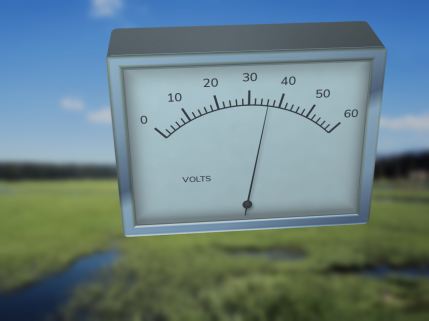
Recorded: value=36 unit=V
